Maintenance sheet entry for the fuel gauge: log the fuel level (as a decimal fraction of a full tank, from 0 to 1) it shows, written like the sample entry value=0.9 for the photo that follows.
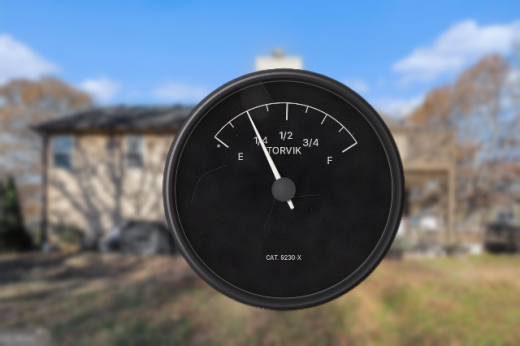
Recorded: value=0.25
